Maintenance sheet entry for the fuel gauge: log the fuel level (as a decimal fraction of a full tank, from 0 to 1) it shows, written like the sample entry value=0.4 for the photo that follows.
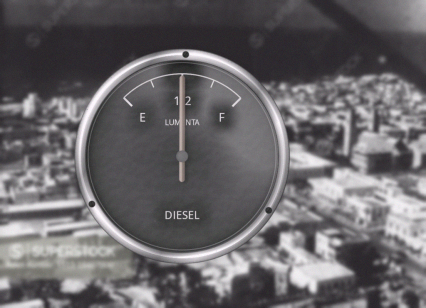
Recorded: value=0.5
